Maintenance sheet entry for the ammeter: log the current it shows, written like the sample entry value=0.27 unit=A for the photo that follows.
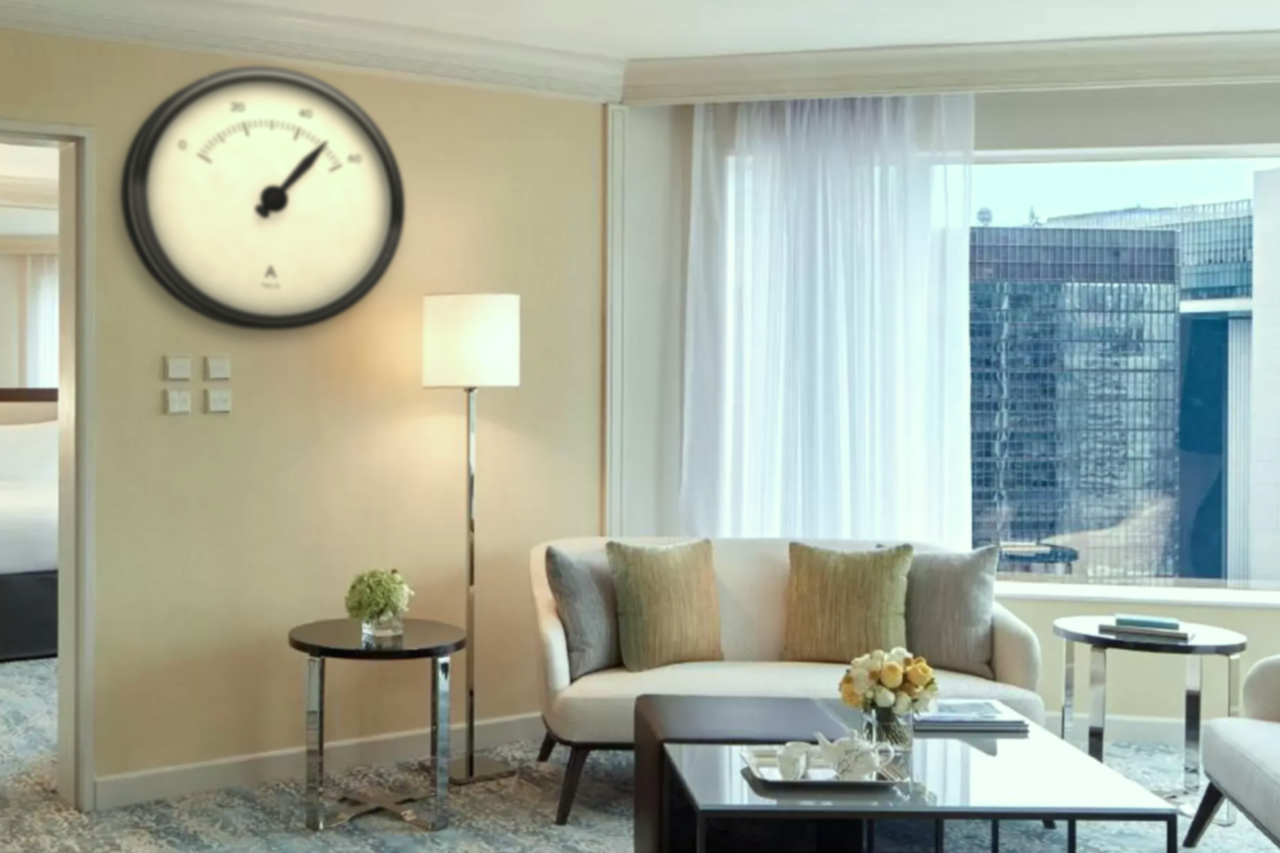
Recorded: value=50 unit=A
